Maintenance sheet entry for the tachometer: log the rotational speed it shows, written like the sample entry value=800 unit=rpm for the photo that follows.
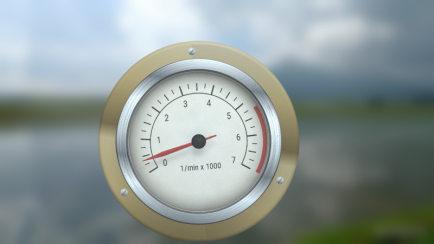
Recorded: value=375 unit=rpm
